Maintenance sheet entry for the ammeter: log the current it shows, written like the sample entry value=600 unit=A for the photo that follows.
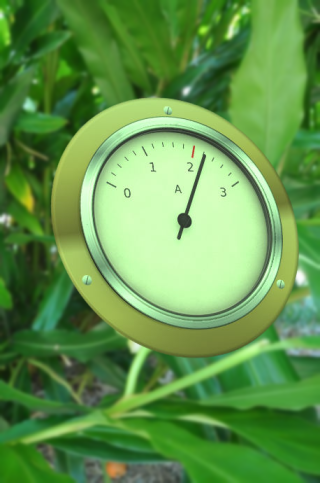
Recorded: value=2.2 unit=A
